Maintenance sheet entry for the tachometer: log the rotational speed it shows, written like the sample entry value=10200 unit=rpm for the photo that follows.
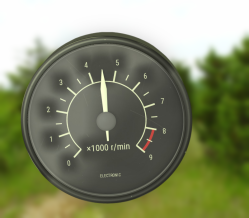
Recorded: value=4500 unit=rpm
